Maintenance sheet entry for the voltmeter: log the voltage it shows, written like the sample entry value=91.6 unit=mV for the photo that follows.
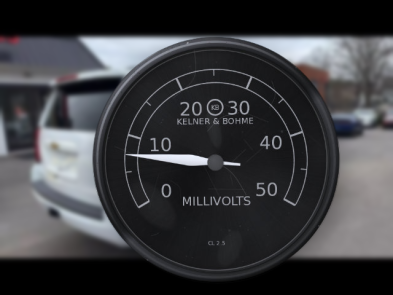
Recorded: value=7.5 unit=mV
